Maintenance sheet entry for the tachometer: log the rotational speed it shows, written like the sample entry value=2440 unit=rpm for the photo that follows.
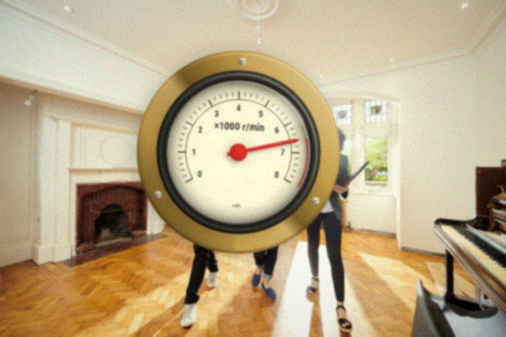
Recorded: value=6600 unit=rpm
